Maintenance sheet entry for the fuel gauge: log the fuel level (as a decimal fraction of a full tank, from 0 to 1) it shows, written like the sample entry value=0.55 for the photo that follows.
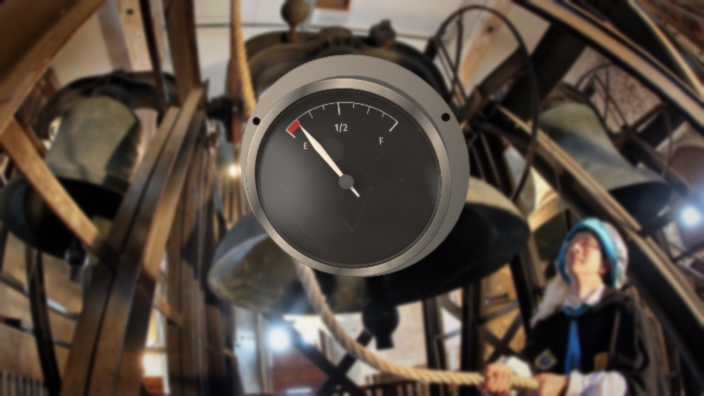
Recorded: value=0.125
